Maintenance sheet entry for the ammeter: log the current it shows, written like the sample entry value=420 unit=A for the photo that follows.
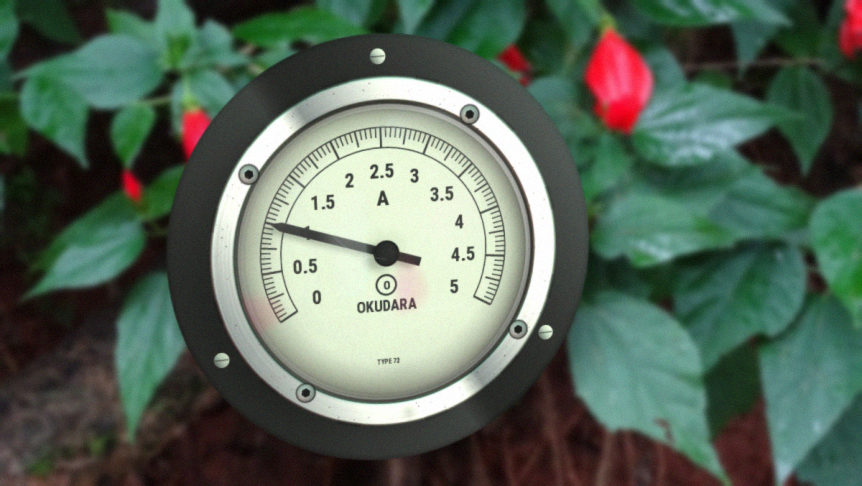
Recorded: value=1 unit=A
